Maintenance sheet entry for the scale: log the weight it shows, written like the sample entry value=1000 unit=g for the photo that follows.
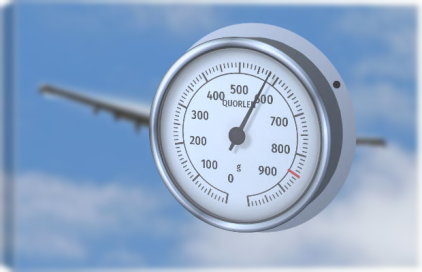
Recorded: value=580 unit=g
